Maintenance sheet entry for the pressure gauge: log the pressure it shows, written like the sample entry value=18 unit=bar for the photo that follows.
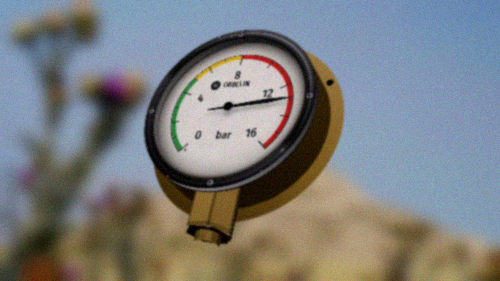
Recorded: value=13 unit=bar
